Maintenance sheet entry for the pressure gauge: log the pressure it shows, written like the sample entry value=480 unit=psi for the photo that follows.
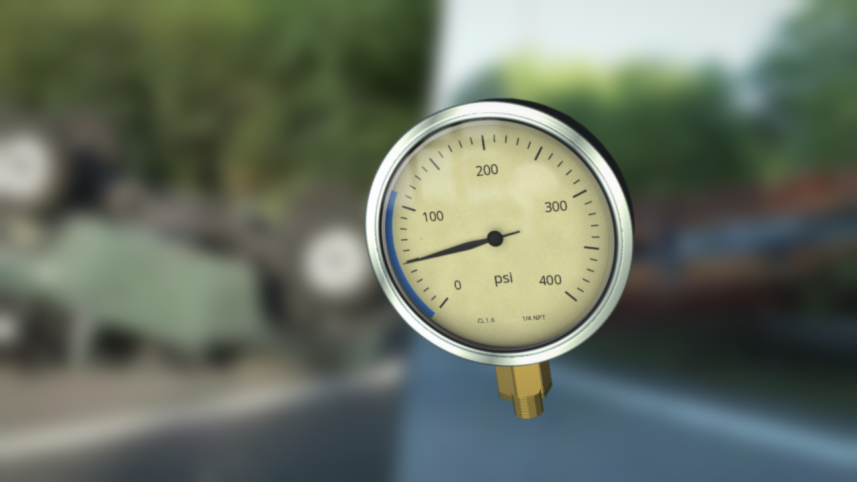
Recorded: value=50 unit=psi
